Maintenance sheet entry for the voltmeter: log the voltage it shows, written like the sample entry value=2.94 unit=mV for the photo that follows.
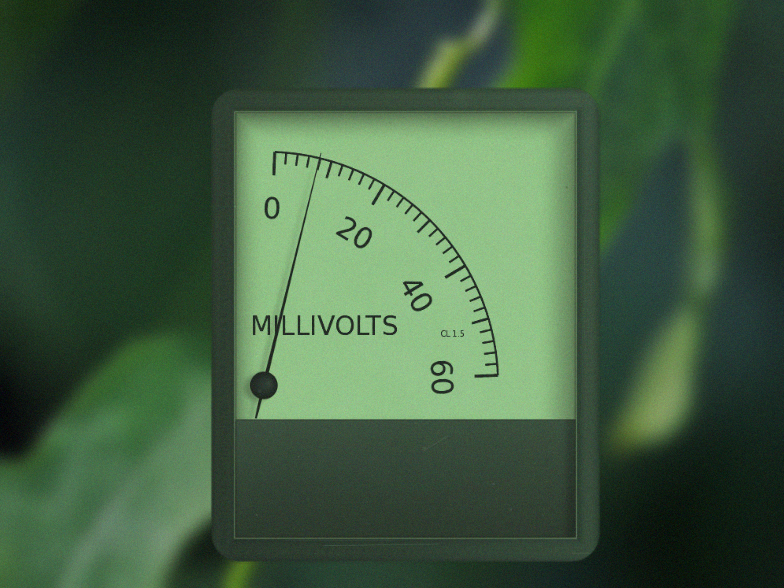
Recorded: value=8 unit=mV
